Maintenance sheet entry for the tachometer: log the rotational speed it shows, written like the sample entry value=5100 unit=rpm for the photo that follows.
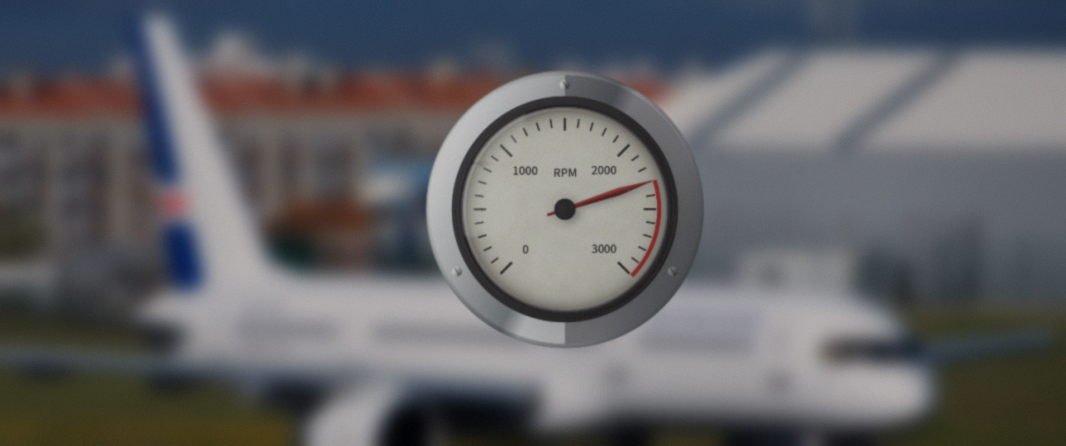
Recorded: value=2300 unit=rpm
